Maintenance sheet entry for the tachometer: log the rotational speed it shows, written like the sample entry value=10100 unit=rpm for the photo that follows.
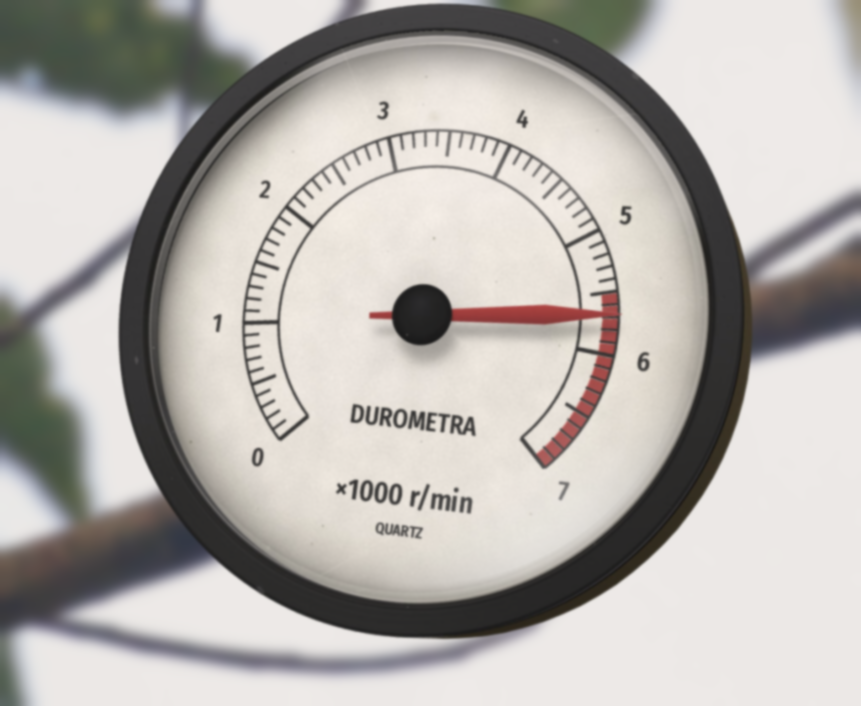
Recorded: value=5700 unit=rpm
